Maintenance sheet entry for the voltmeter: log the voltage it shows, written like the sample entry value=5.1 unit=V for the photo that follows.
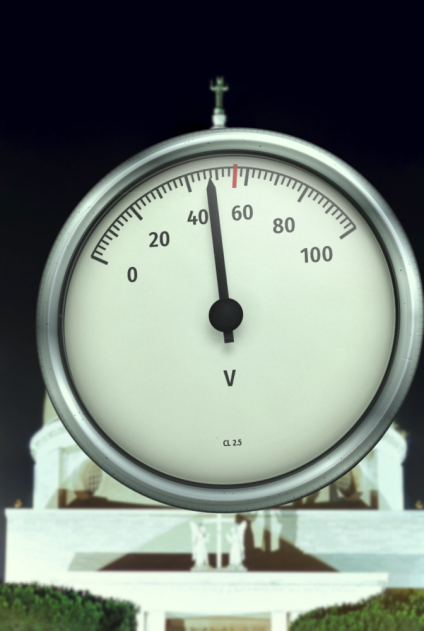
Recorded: value=48 unit=V
